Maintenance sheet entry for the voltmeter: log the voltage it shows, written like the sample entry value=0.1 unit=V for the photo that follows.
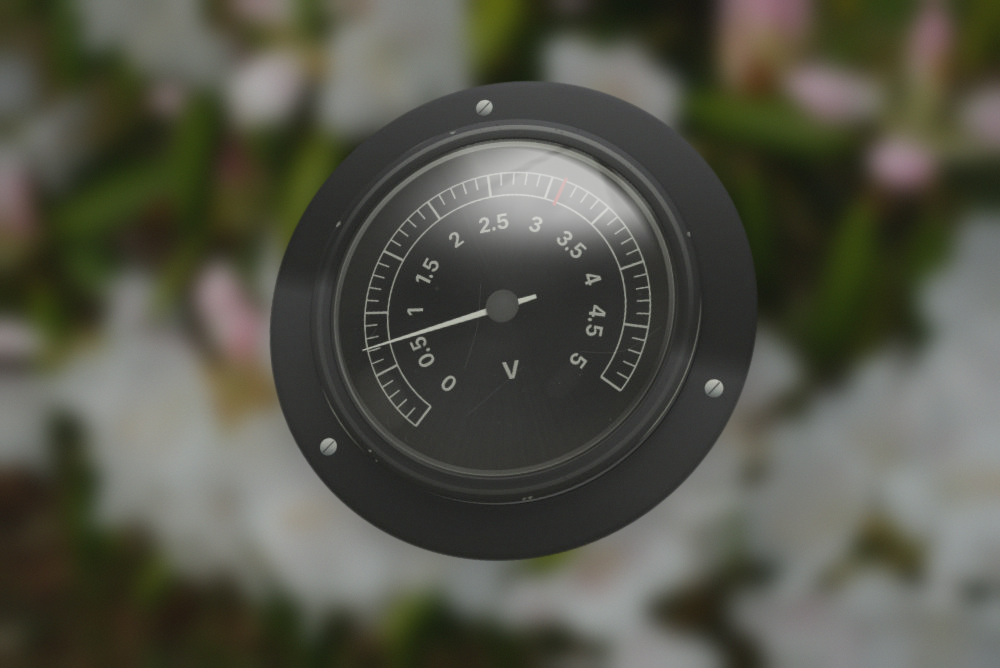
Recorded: value=0.7 unit=V
